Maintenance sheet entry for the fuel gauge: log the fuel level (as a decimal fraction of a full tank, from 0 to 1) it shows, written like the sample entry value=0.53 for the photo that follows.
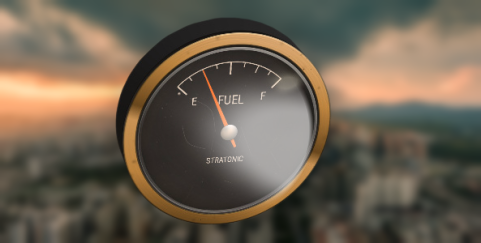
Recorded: value=0.25
